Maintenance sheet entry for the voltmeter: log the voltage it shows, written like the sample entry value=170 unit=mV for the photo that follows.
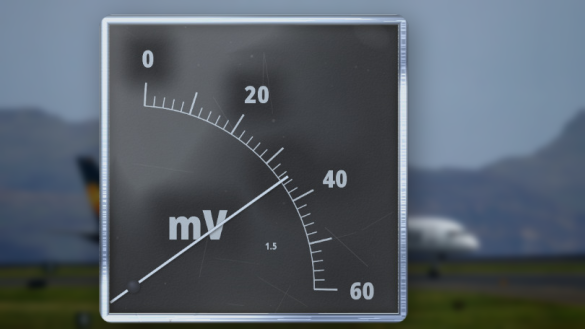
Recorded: value=35 unit=mV
